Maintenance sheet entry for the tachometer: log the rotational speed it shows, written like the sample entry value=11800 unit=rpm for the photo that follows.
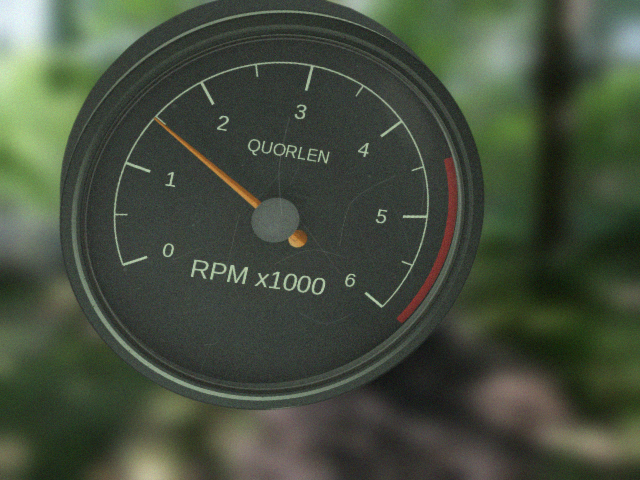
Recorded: value=1500 unit=rpm
